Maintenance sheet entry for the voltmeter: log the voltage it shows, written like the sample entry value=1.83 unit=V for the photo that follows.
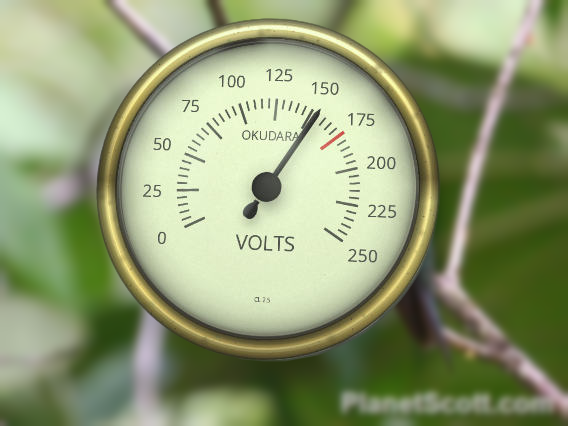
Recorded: value=155 unit=V
